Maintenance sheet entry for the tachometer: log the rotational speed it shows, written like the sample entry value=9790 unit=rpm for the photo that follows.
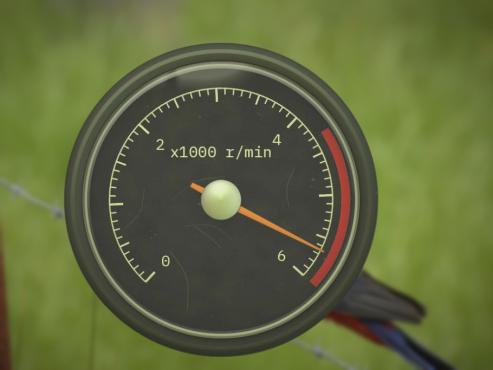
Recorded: value=5650 unit=rpm
